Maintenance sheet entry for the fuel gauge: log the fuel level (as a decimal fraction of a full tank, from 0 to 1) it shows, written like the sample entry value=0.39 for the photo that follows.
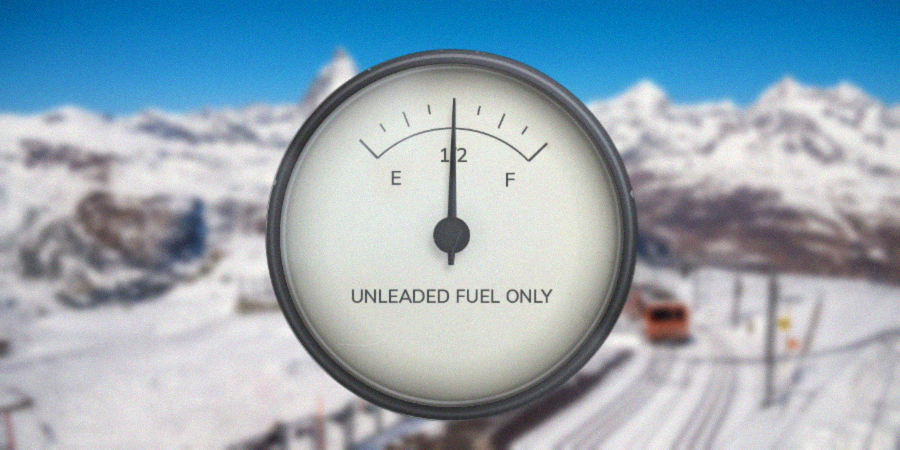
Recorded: value=0.5
